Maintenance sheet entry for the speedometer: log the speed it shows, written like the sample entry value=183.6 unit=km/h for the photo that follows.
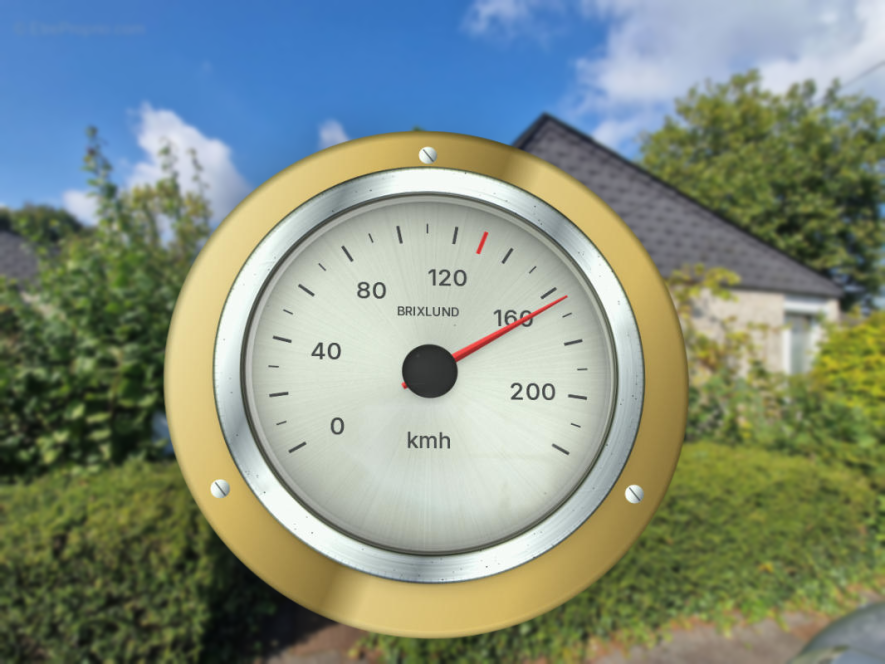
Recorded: value=165 unit=km/h
